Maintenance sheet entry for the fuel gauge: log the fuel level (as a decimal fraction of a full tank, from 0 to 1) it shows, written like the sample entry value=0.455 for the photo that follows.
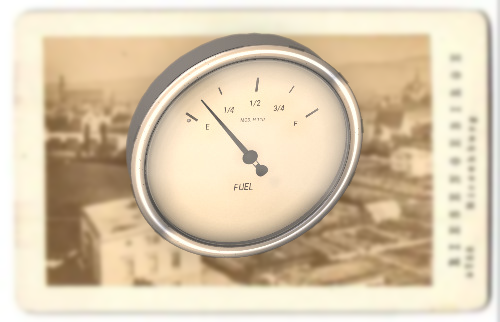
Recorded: value=0.125
